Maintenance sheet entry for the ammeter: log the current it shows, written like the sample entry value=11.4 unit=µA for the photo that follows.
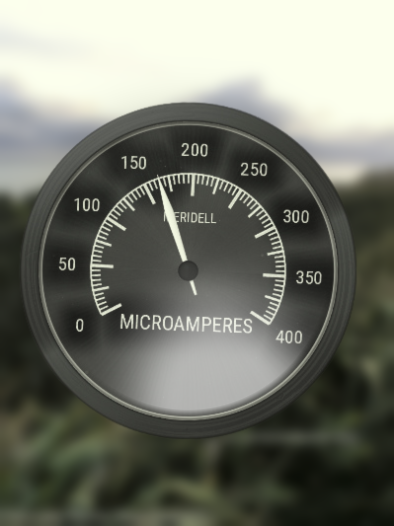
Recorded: value=165 unit=µA
